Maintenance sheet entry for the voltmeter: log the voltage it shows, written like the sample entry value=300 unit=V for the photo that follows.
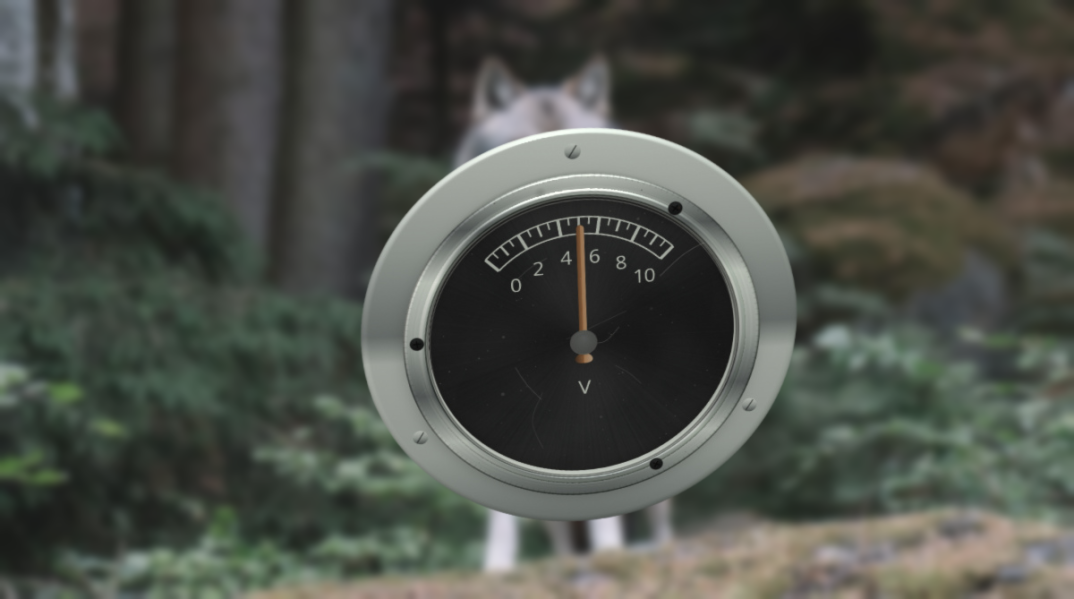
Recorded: value=5 unit=V
